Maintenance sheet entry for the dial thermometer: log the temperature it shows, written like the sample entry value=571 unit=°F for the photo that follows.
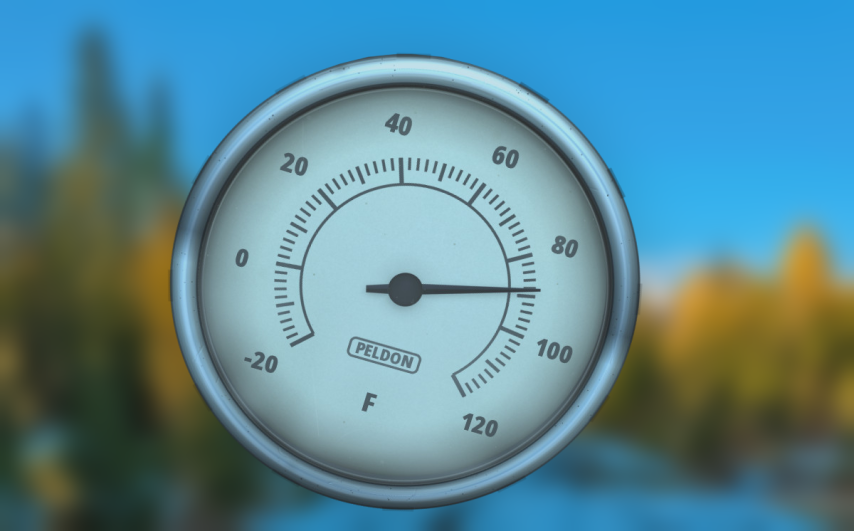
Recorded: value=88 unit=°F
